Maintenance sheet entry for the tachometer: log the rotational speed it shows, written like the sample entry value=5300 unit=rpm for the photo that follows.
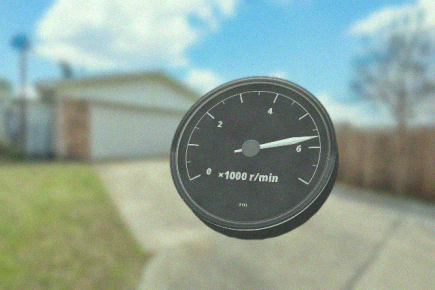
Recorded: value=5750 unit=rpm
